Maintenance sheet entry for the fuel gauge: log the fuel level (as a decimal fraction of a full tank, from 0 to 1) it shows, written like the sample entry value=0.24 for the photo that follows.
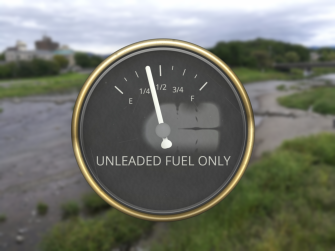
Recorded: value=0.375
